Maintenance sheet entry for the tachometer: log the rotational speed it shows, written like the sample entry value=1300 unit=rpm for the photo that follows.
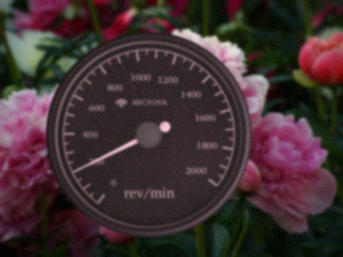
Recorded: value=200 unit=rpm
